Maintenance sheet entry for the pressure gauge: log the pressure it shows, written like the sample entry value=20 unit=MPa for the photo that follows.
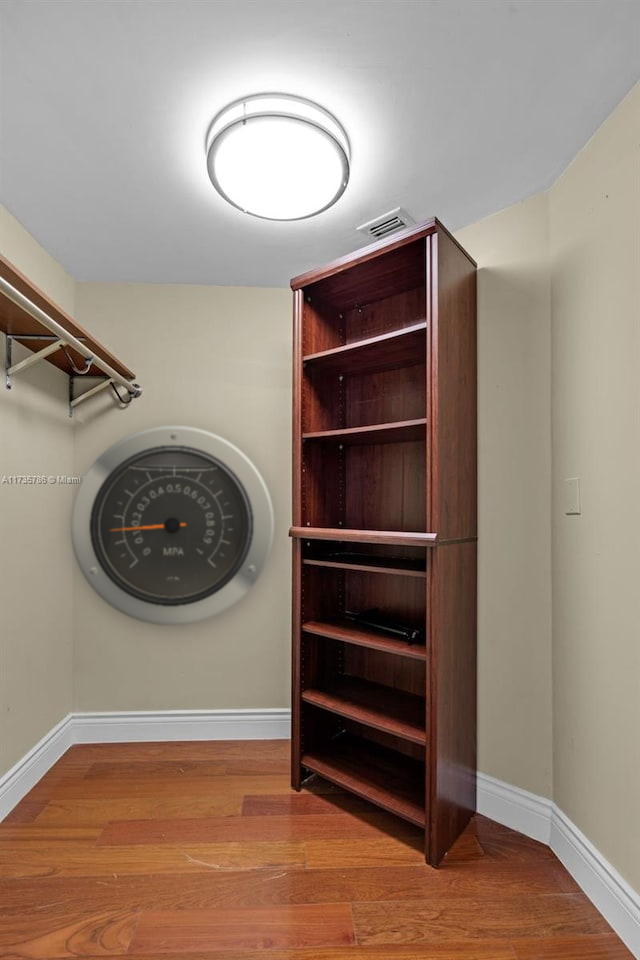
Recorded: value=0.15 unit=MPa
